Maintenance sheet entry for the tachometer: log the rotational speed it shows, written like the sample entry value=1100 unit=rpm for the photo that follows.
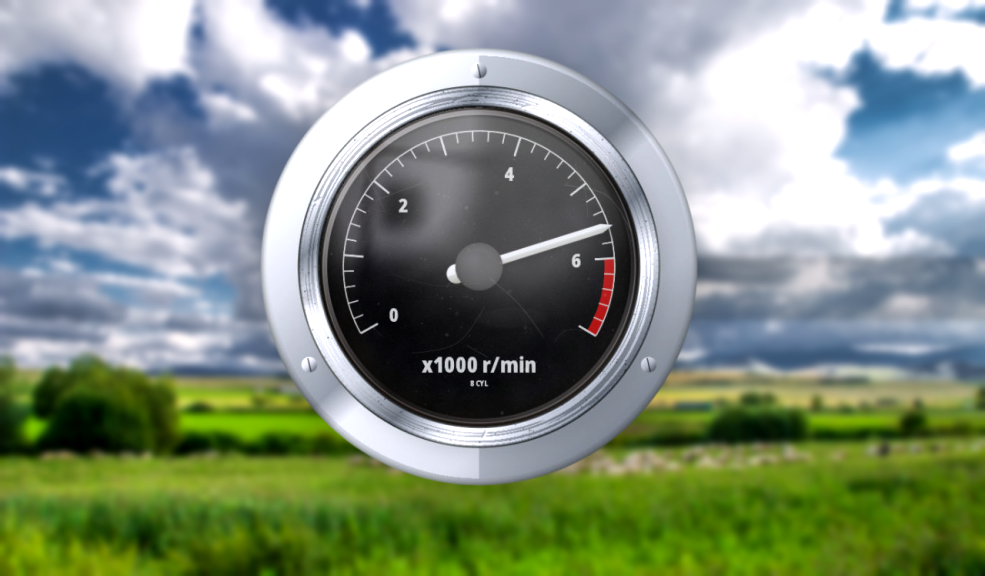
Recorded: value=5600 unit=rpm
